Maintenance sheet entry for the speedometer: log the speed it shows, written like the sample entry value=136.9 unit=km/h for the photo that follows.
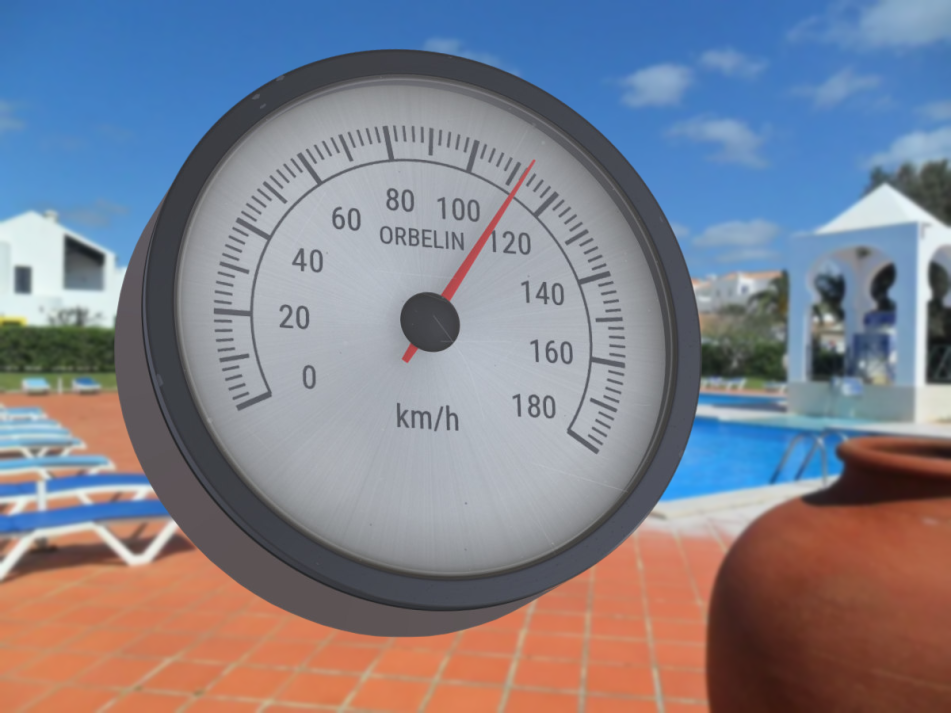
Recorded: value=112 unit=km/h
